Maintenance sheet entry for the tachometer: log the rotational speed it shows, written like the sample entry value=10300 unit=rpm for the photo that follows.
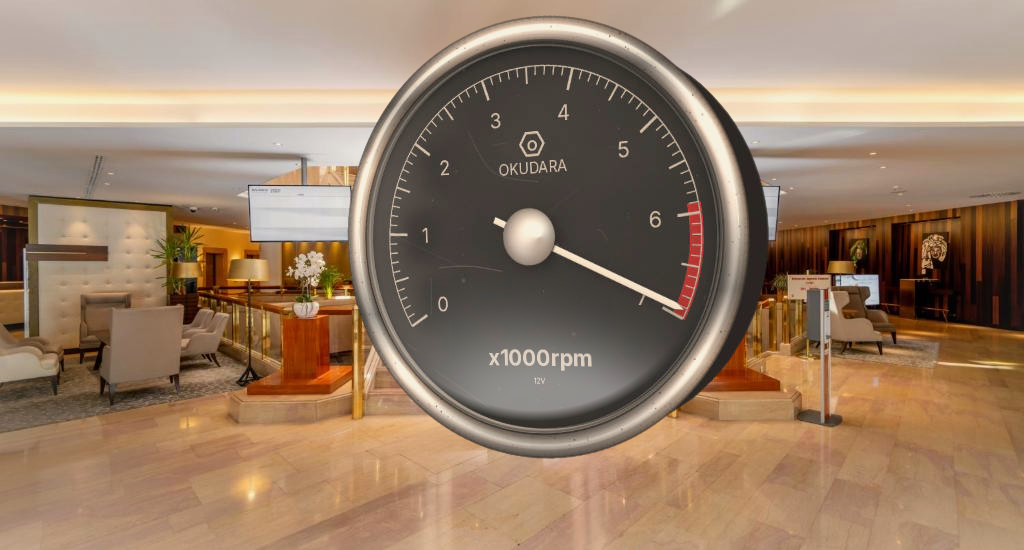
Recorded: value=6900 unit=rpm
